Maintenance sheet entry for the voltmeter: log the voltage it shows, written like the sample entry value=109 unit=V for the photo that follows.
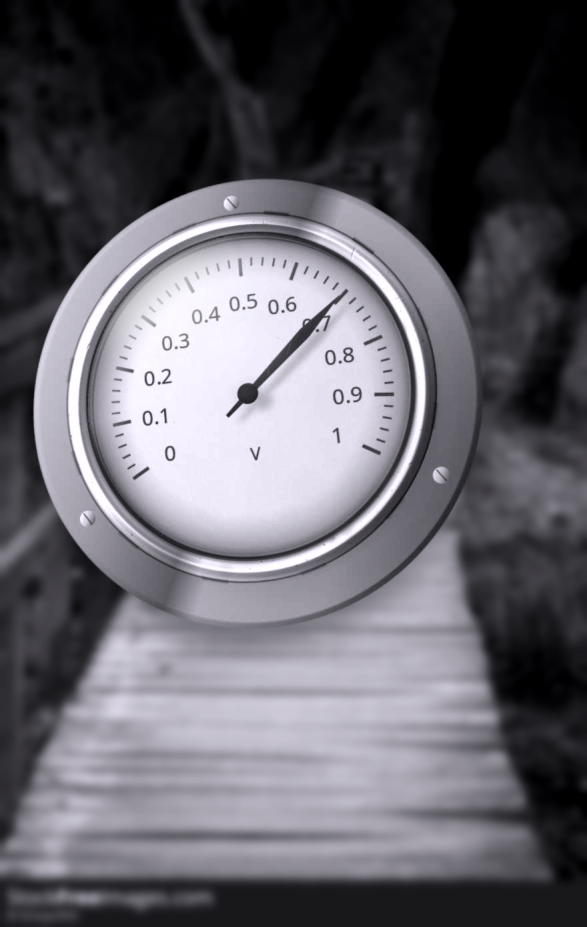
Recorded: value=0.7 unit=V
